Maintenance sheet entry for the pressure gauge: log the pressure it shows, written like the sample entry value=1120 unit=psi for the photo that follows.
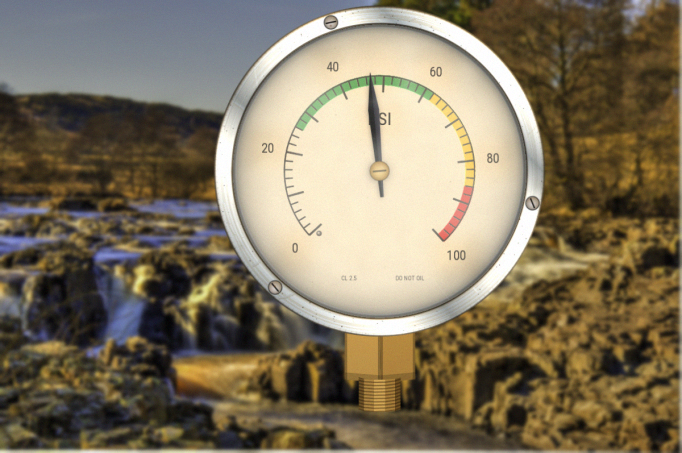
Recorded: value=47 unit=psi
